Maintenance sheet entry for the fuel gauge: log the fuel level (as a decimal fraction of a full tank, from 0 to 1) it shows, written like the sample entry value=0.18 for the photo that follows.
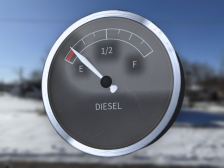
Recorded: value=0.125
